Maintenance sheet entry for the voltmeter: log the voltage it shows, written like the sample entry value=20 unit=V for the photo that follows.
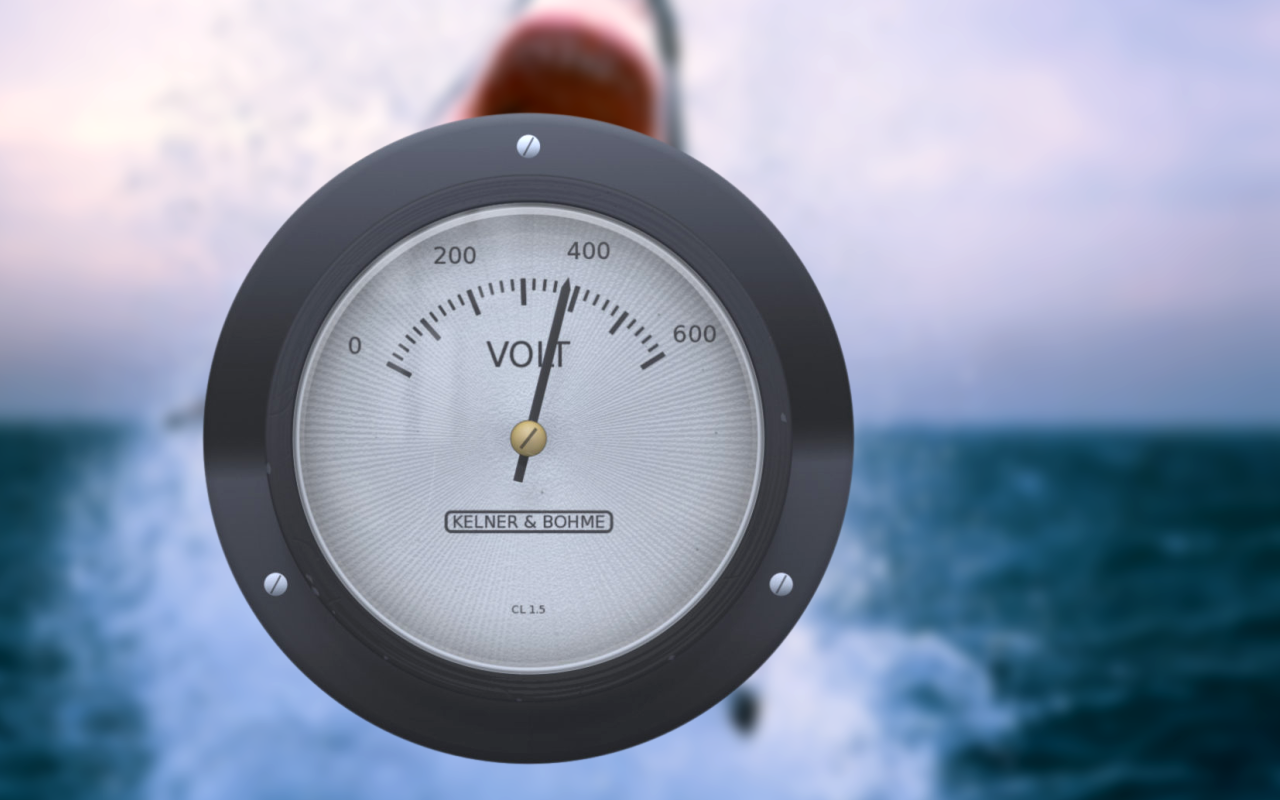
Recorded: value=380 unit=V
